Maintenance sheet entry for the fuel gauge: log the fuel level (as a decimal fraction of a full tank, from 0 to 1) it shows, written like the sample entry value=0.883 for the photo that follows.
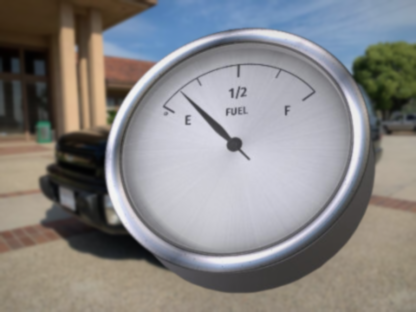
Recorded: value=0.125
